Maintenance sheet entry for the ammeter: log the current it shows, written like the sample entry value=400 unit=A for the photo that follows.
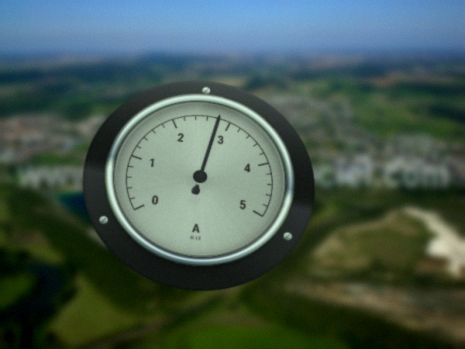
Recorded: value=2.8 unit=A
